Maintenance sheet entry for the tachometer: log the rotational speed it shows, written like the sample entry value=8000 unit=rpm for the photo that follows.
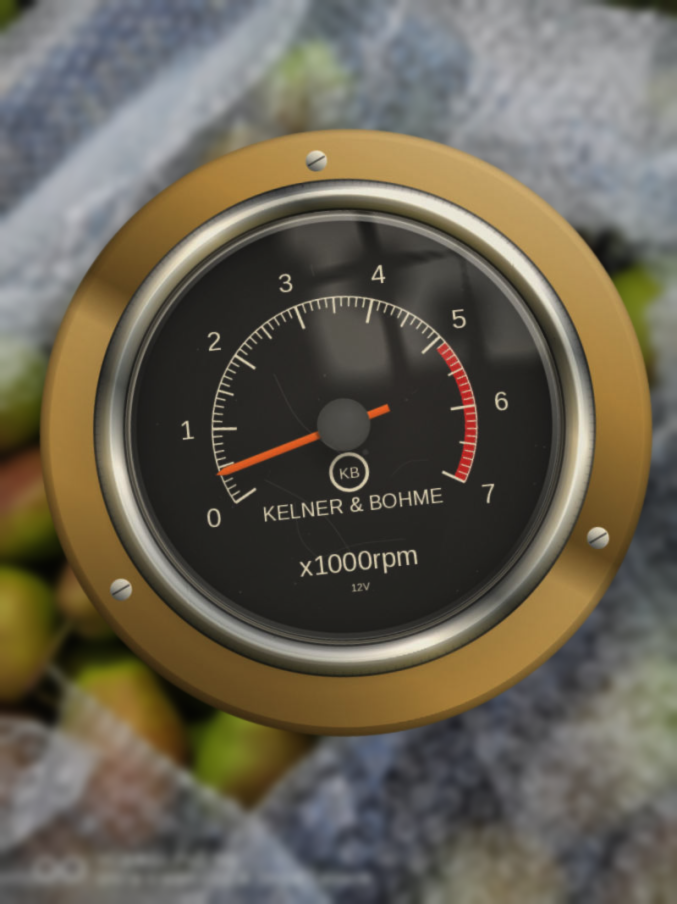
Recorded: value=400 unit=rpm
